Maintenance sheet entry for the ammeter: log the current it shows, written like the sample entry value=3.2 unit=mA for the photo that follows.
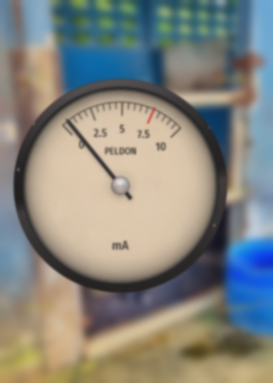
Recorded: value=0.5 unit=mA
